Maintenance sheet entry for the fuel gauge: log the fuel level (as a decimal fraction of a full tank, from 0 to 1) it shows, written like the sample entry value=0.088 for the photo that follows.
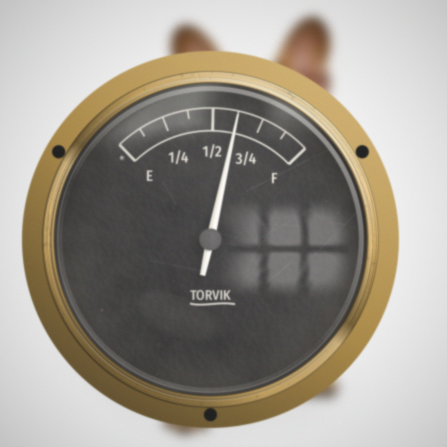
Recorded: value=0.625
